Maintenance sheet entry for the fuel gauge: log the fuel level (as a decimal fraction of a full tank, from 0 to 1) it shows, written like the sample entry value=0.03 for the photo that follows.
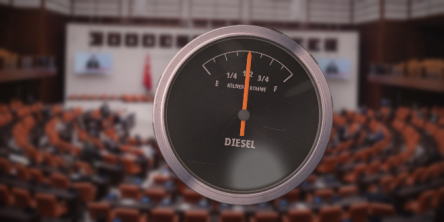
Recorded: value=0.5
